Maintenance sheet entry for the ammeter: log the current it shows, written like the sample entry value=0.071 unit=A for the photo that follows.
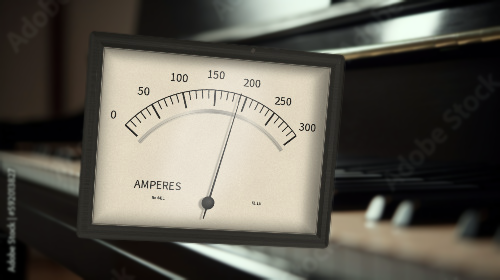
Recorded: value=190 unit=A
